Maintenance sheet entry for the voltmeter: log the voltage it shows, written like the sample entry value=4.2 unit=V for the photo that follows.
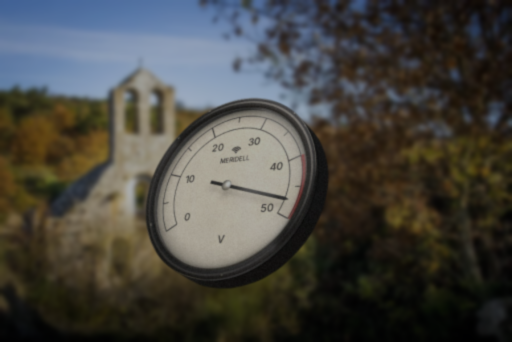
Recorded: value=47.5 unit=V
